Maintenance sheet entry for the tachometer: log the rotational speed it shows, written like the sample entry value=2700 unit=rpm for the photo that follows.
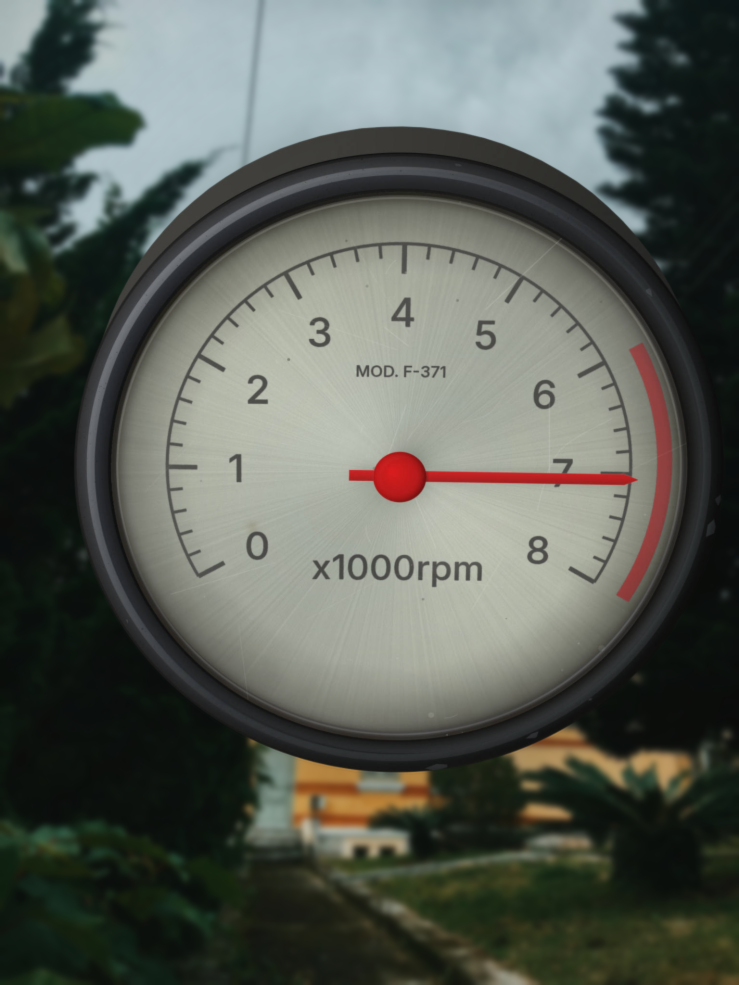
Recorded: value=7000 unit=rpm
